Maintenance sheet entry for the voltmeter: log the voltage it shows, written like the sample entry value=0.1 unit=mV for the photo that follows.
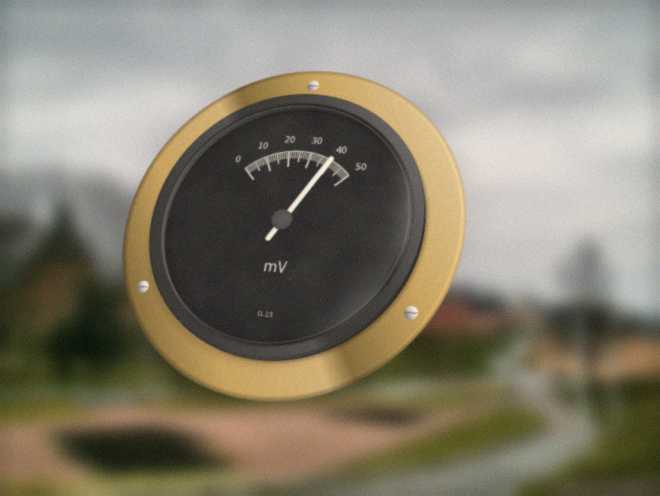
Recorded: value=40 unit=mV
